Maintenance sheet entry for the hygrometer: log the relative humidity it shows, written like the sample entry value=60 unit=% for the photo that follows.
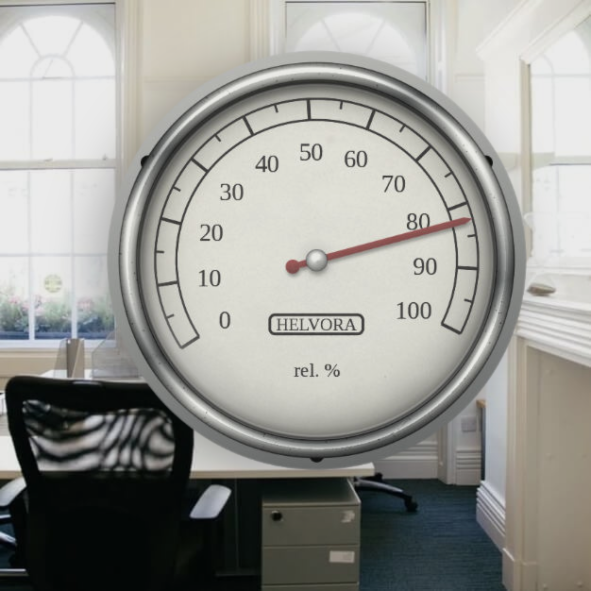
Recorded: value=82.5 unit=%
